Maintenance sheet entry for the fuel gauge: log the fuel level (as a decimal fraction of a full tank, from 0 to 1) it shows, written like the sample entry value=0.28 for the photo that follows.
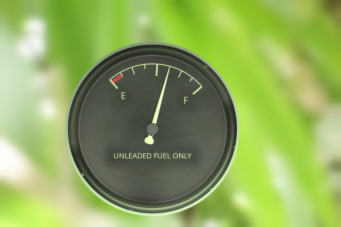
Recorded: value=0.625
